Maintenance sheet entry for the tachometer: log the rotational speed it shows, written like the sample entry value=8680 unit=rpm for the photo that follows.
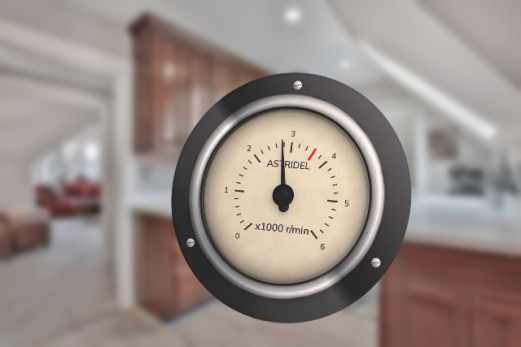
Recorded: value=2800 unit=rpm
